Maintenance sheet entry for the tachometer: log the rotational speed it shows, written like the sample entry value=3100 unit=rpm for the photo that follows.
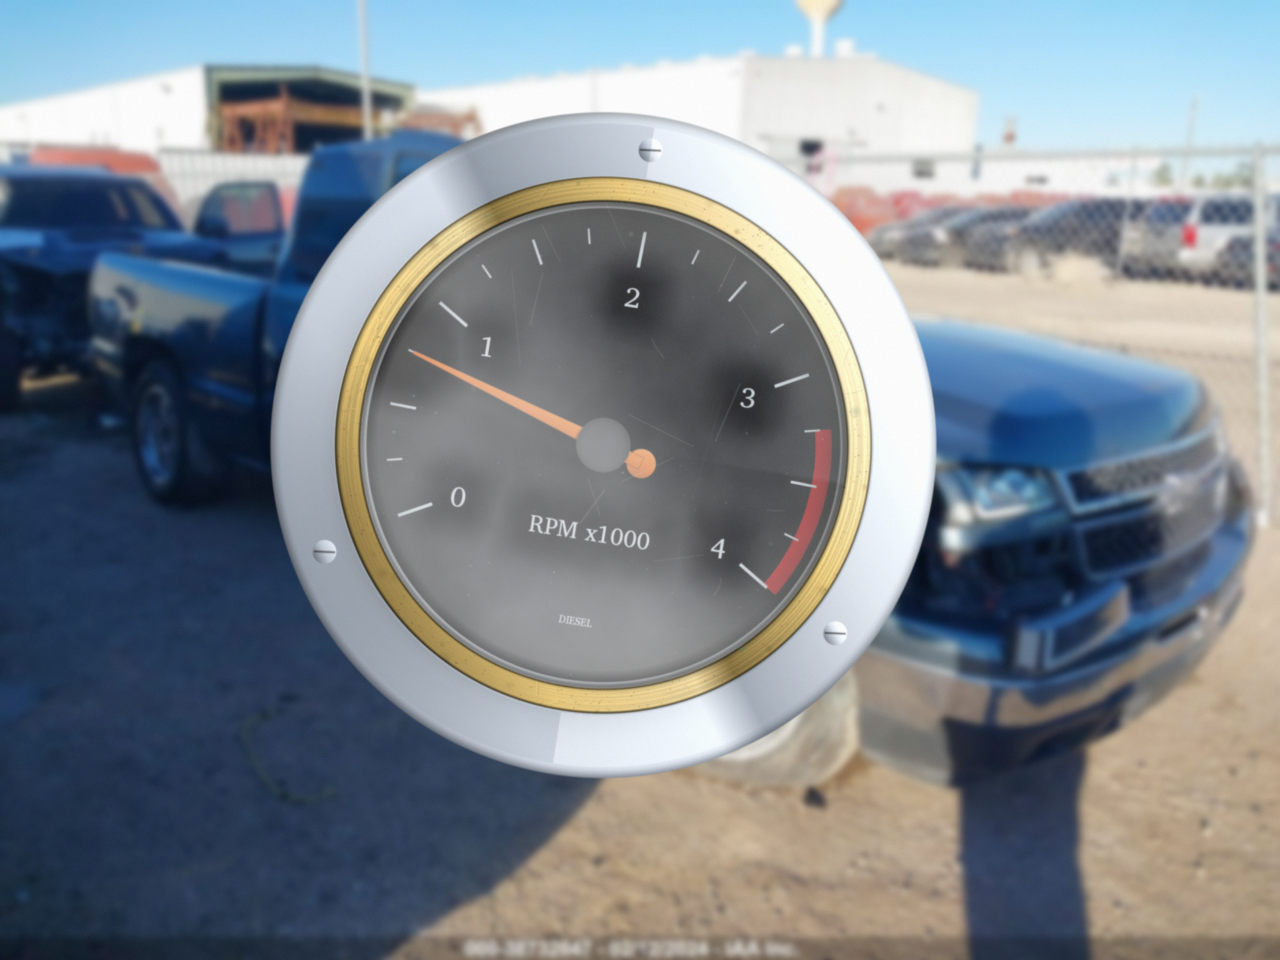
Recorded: value=750 unit=rpm
